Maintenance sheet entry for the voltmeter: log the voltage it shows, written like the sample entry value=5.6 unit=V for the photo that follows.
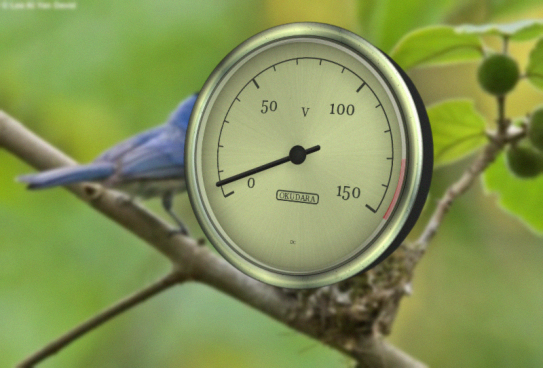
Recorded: value=5 unit=V
